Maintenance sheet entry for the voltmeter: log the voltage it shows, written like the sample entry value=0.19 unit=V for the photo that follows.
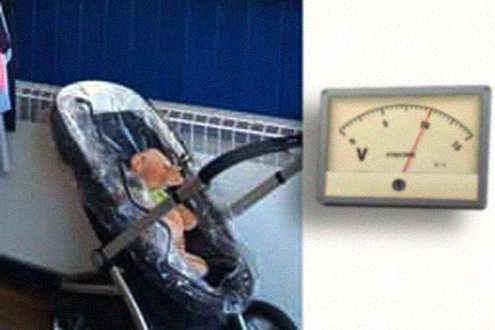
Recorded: value=10 unit=V
